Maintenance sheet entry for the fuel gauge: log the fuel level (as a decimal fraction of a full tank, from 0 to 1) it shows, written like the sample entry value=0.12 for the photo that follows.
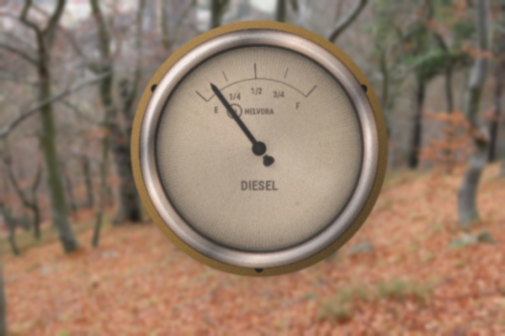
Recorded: value=0.125
